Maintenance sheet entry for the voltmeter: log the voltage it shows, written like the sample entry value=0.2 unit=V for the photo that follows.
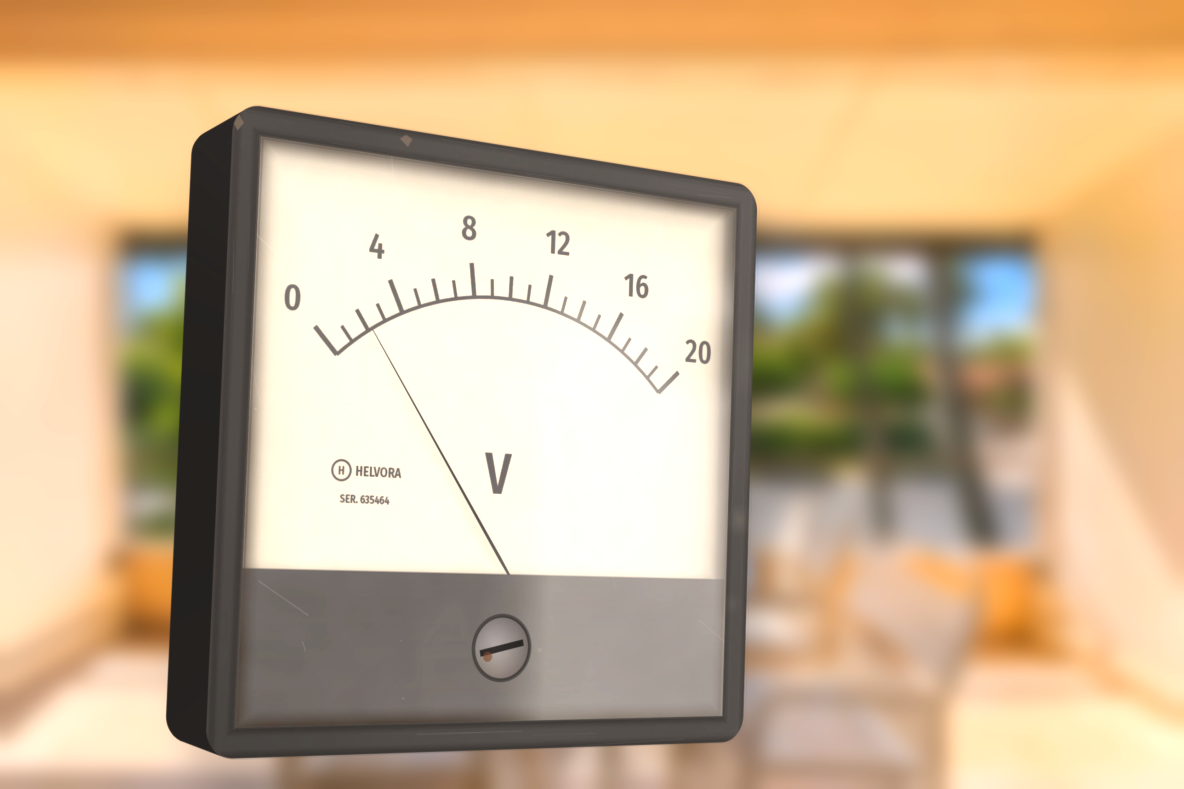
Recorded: value=2 unit=V
